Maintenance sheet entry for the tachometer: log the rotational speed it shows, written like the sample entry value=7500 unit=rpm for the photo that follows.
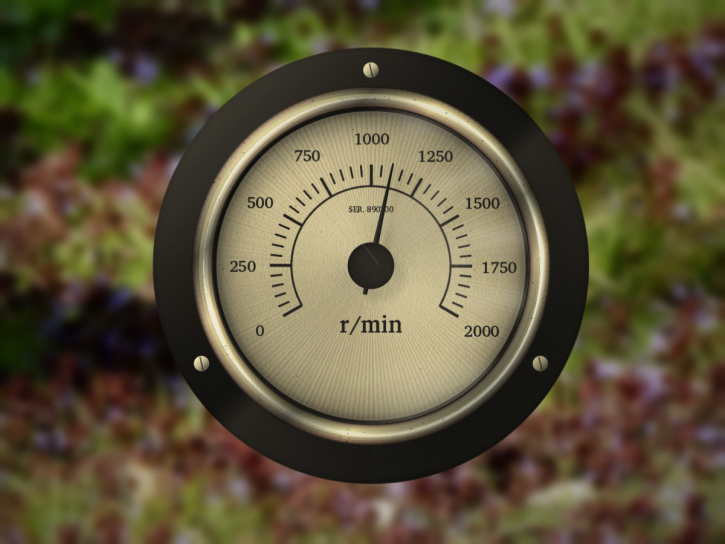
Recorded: value=1100 unit=rpm
